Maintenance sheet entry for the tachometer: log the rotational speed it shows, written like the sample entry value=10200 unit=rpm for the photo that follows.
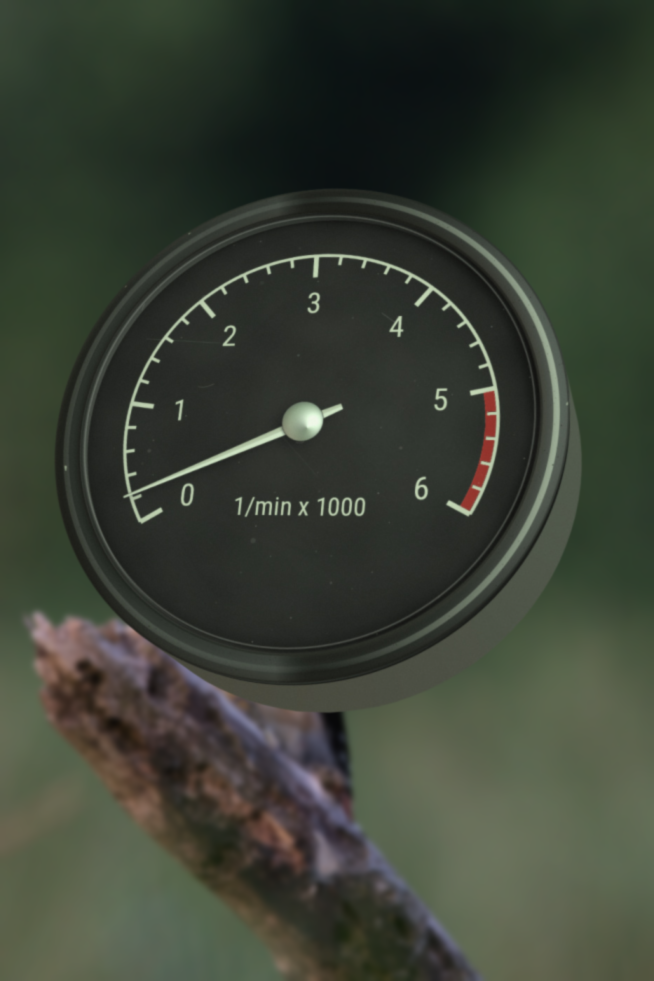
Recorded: value=200 unit=rpm
